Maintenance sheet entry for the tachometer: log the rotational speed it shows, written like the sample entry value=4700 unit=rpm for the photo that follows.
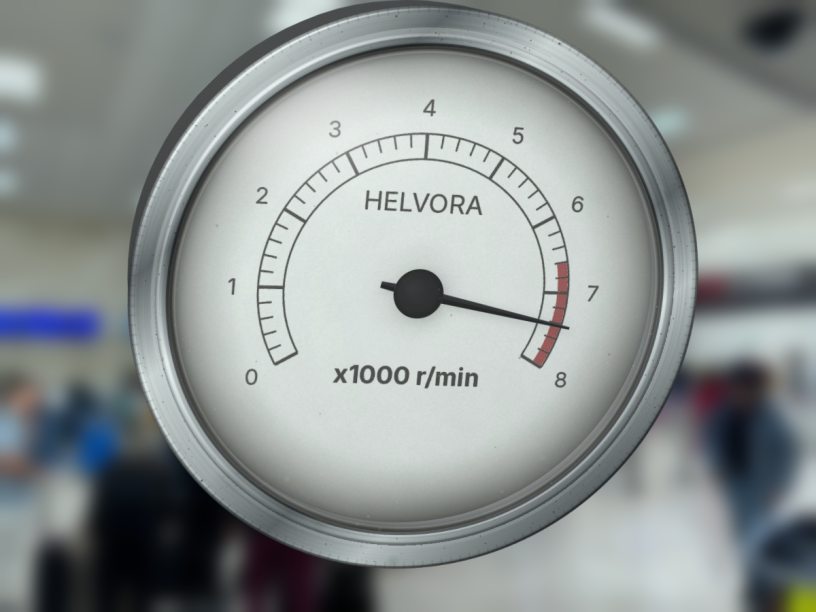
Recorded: value=7400 unit=rpm
